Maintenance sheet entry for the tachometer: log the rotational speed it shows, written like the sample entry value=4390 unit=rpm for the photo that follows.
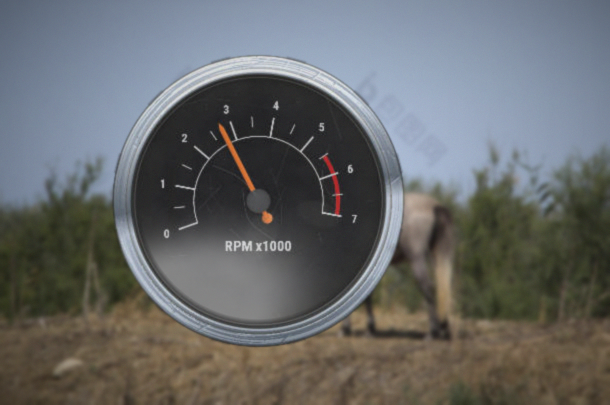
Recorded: value=2750 unit=rpm
